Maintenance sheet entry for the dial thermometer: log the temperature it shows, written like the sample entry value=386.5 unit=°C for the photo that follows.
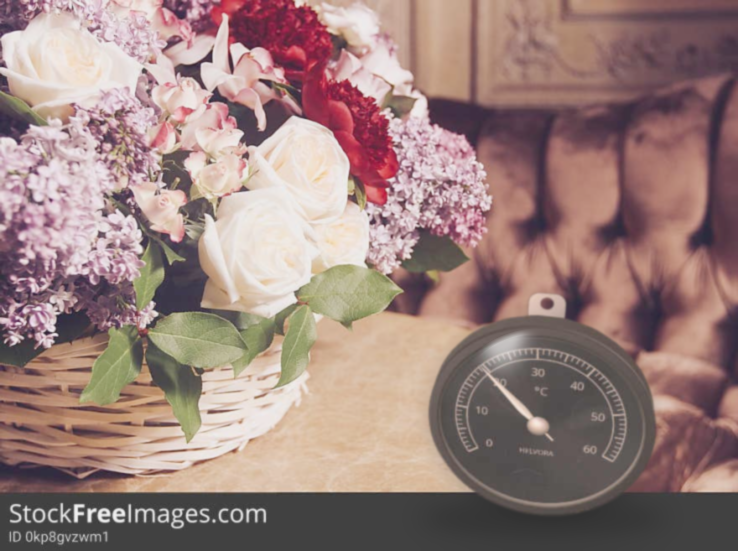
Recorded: value=20 unit=°C
